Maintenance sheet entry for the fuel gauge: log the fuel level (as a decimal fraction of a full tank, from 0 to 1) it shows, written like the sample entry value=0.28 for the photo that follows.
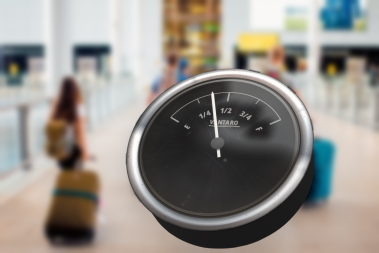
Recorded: value=0.375
